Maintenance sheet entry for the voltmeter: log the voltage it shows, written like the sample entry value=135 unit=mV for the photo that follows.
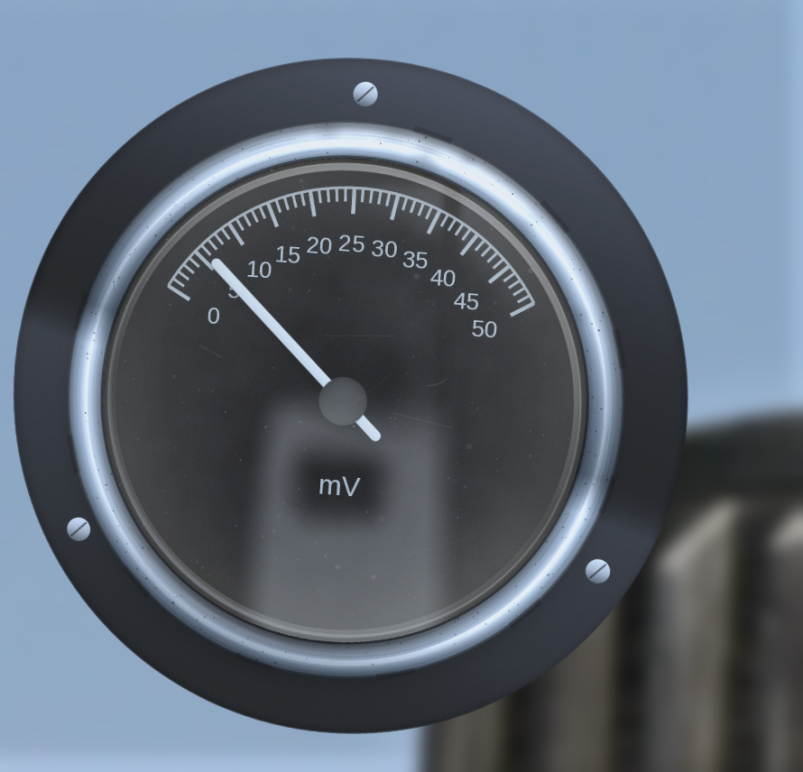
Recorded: value=6 unit=mV
